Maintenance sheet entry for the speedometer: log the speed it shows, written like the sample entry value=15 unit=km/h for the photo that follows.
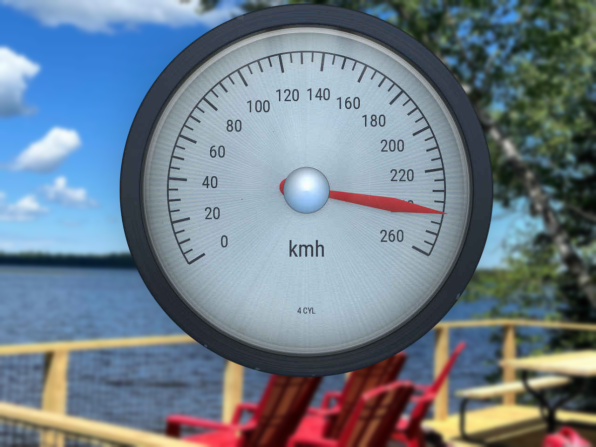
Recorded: value=240 unit=km/h
